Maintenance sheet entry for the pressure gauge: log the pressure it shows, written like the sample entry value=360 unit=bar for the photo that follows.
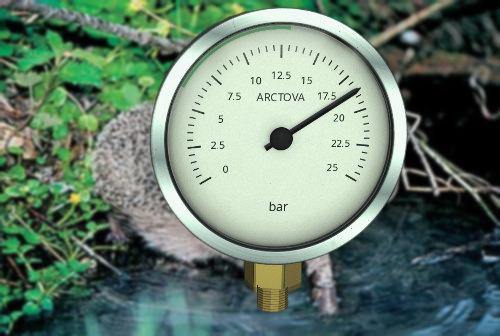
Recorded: value=18.5 unit=bar
